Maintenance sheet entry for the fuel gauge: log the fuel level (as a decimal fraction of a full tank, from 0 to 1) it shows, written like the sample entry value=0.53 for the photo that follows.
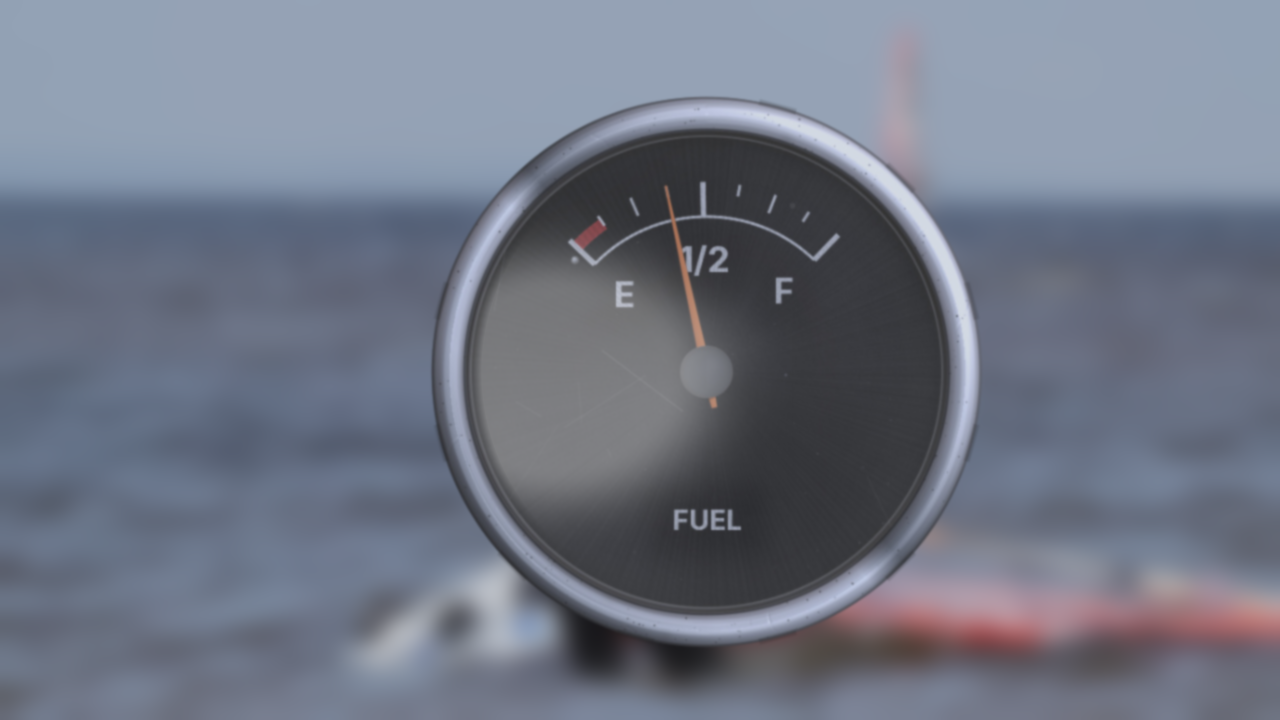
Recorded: value=0.375
